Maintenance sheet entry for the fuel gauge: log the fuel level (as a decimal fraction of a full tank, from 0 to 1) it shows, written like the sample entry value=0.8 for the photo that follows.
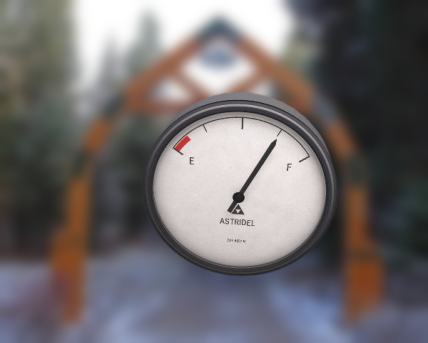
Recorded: value=0.75
